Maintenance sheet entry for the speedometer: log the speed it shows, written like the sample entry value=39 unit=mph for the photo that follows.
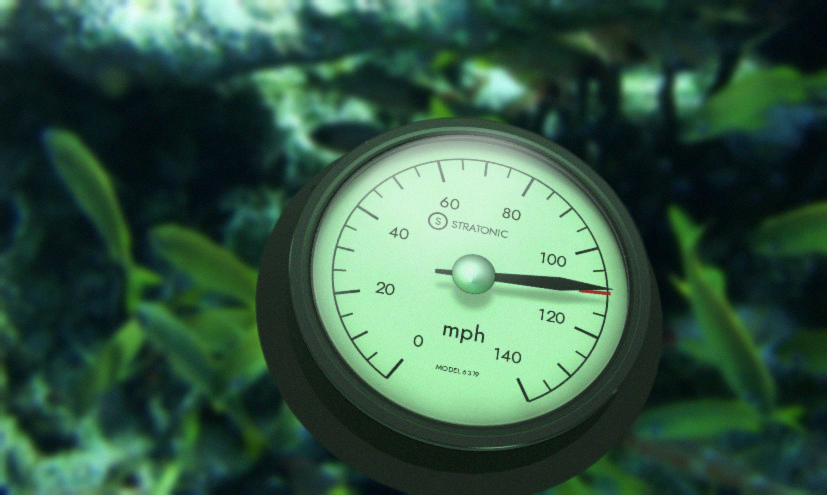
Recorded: value=110 unit=mph
